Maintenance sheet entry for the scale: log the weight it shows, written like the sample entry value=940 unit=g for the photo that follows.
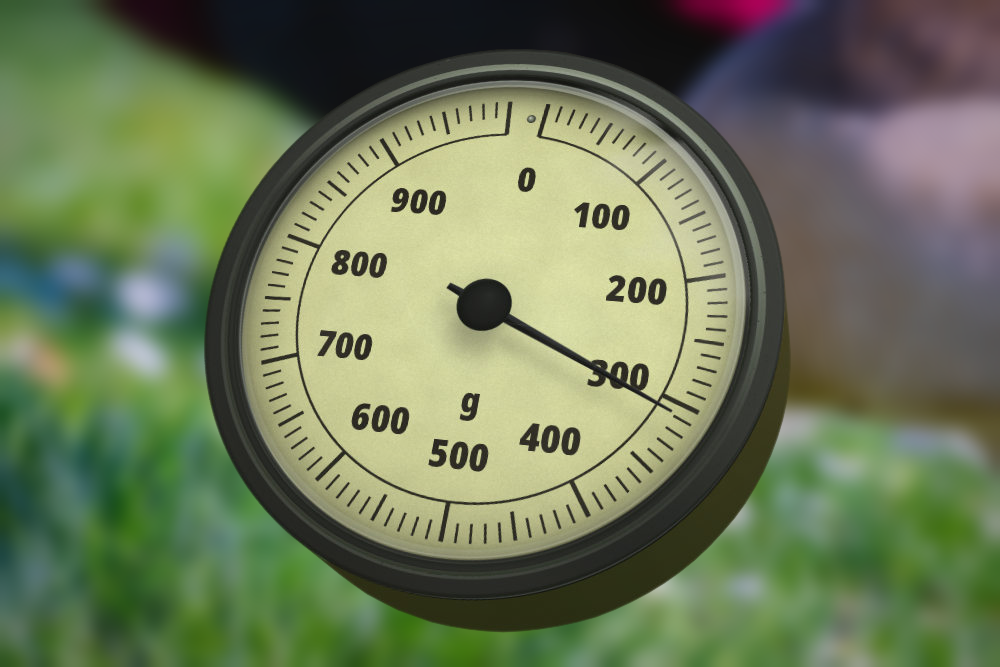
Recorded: value=310 unit=g
